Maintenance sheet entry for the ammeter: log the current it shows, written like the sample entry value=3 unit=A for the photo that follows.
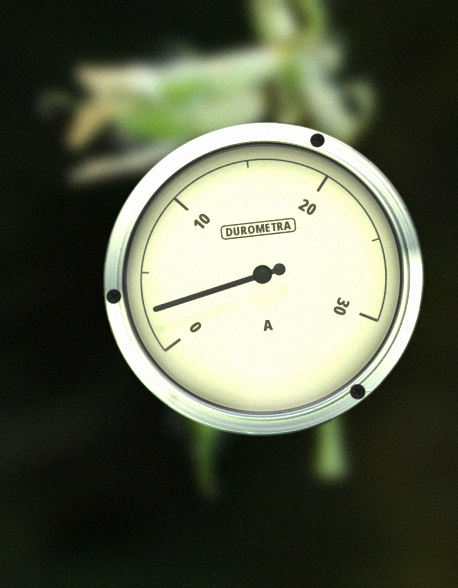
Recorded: value=2.5 unit=A
